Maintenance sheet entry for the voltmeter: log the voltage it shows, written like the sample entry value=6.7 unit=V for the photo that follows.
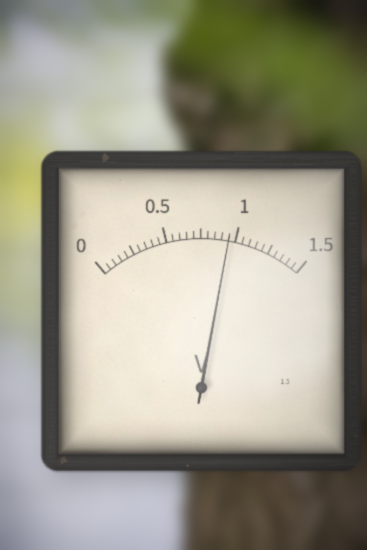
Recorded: value=0.95 unit=V
